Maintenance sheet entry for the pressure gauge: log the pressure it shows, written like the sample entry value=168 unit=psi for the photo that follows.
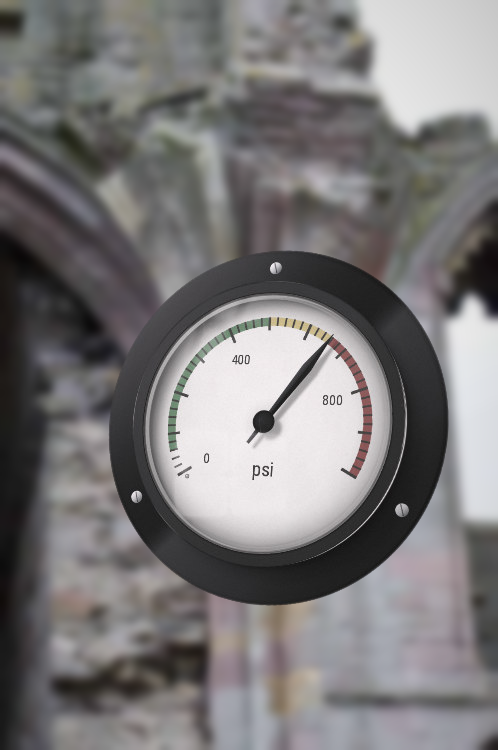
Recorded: value=660 unit=psi
